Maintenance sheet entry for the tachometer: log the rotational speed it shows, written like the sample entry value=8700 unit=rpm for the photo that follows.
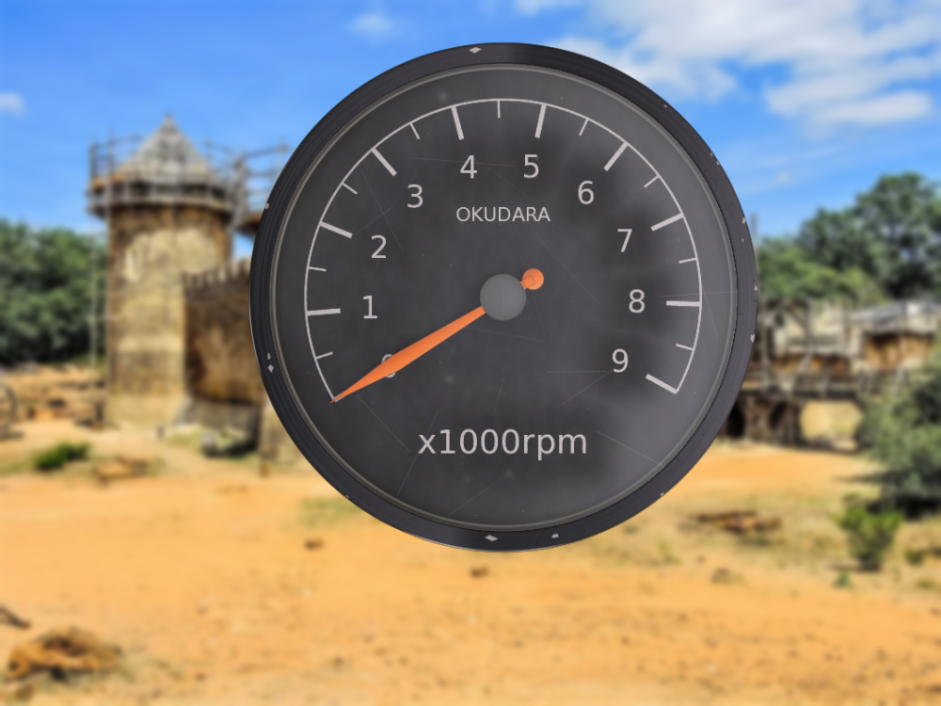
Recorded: value=0 unit=rpm
